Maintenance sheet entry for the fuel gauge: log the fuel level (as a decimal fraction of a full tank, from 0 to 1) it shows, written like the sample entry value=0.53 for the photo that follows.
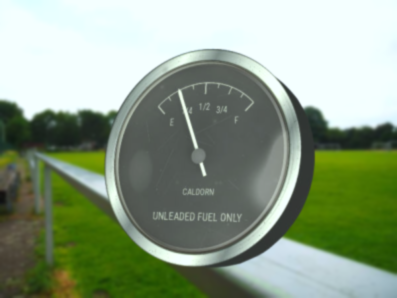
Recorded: value=0.25
